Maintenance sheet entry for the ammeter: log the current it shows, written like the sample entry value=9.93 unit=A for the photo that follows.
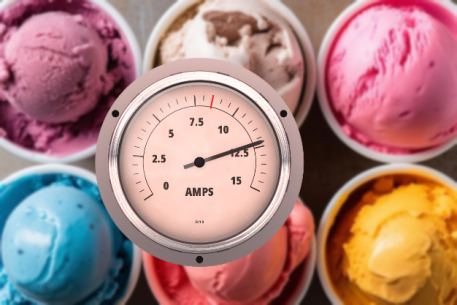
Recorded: value=12.25 unit=A
